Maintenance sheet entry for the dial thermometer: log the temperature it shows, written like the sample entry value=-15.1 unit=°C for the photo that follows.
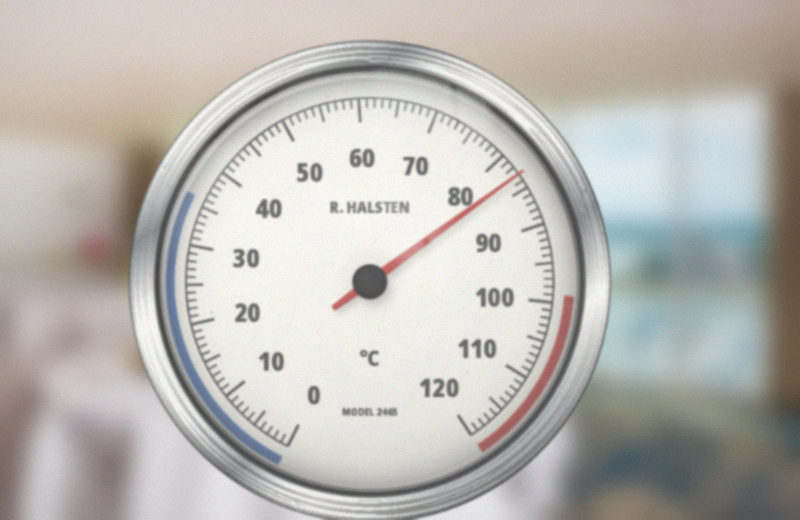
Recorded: value=83 unit=°C
